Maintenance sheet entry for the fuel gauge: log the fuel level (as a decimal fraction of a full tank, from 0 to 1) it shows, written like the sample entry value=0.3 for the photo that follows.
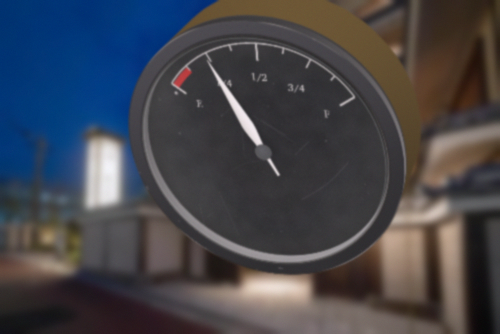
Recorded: value=0.25
